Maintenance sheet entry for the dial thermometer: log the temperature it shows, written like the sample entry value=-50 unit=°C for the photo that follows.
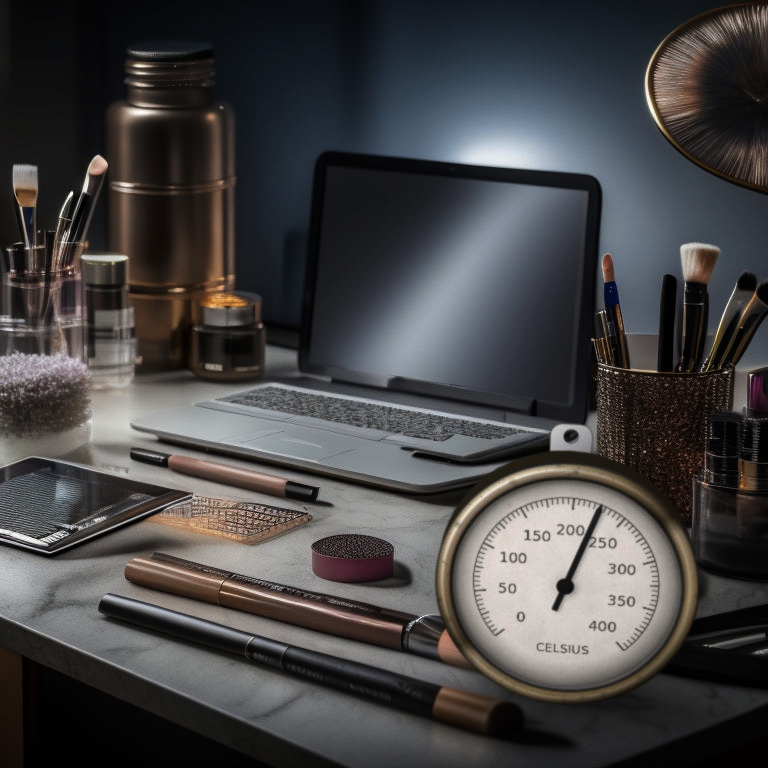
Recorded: value=225 unit=°C
